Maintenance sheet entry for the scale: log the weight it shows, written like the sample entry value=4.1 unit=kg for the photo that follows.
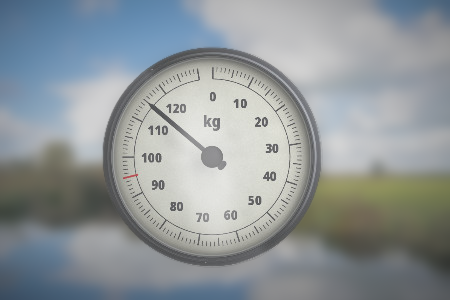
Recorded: value=115 unit=kg
